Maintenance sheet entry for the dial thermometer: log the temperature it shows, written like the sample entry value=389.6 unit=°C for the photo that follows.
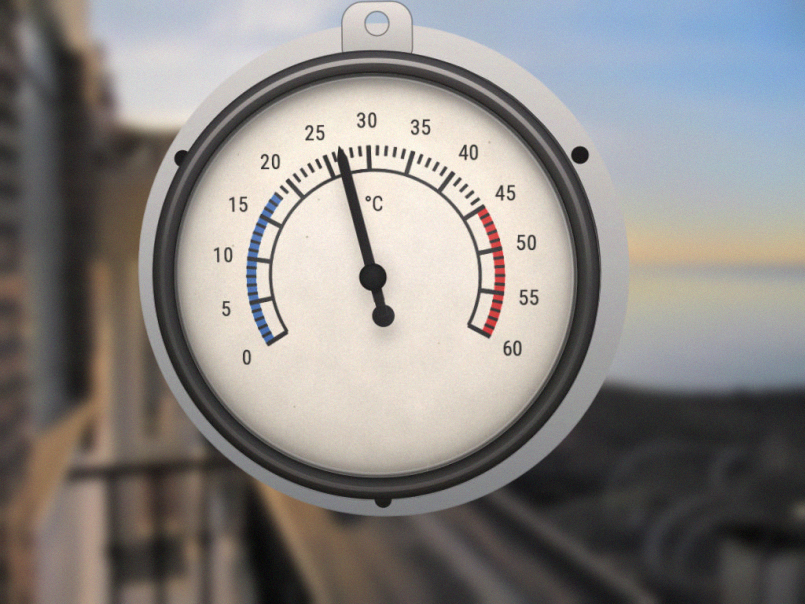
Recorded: value=27 unit=°C
